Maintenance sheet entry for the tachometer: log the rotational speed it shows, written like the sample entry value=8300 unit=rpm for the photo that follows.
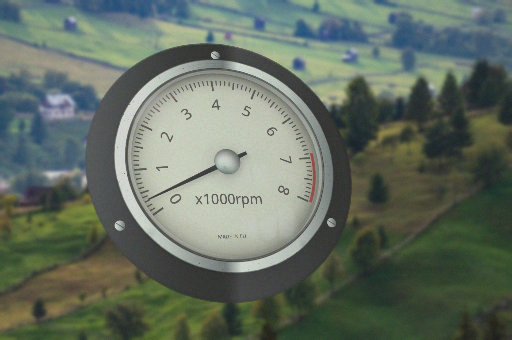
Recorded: value=300 unit=rpm
